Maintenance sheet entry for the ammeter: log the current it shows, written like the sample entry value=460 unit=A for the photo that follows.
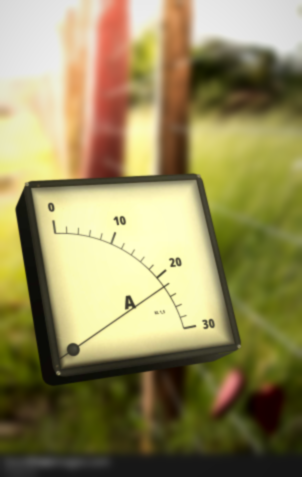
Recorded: value=22 unit=A
